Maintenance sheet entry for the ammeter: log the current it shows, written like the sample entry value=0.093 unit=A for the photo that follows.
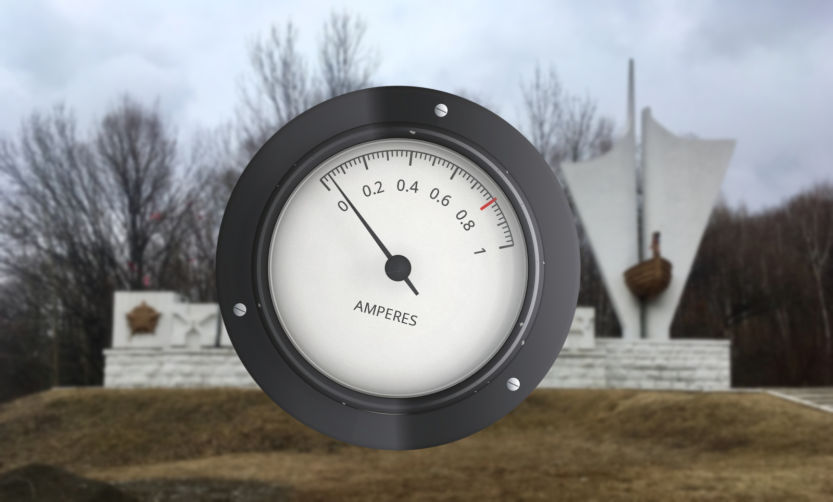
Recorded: value=0.04 unit=A
